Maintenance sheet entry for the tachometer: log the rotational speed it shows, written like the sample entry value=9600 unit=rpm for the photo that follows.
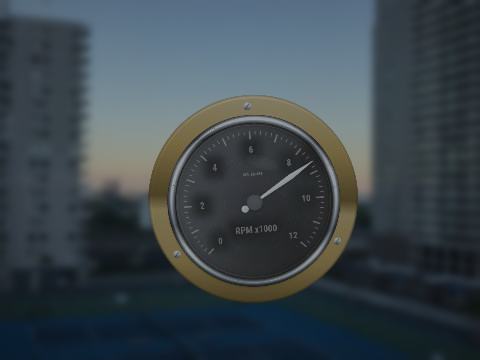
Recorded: value=8600 unit=rpm
